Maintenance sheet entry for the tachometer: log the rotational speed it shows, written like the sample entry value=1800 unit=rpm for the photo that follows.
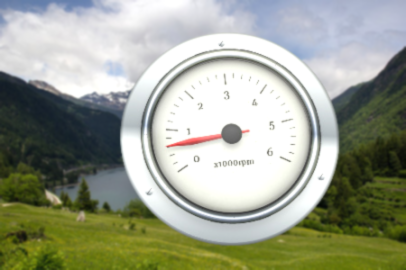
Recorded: value=600 unit=rpm
